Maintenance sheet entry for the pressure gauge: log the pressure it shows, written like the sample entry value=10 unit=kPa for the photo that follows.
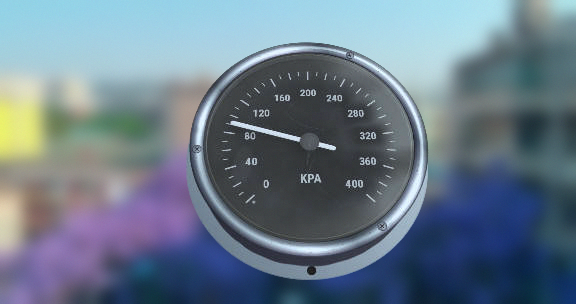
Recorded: value=90 unit=kPa
